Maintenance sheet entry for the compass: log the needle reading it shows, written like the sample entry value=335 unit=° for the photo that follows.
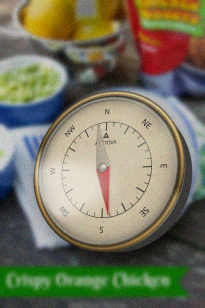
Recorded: value=170 unit=°
